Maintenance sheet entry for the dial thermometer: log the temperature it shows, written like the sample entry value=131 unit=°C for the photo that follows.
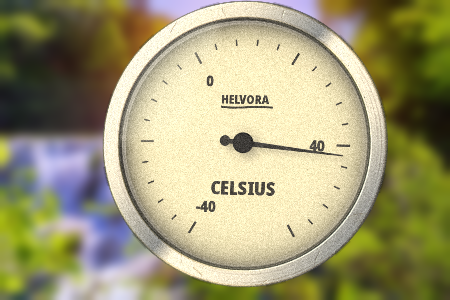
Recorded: value=42 unit=°C
